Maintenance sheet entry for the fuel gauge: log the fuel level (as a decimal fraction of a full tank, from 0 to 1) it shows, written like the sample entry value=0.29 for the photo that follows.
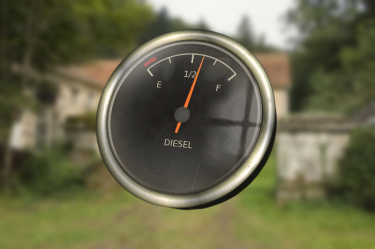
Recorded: value=0.625
